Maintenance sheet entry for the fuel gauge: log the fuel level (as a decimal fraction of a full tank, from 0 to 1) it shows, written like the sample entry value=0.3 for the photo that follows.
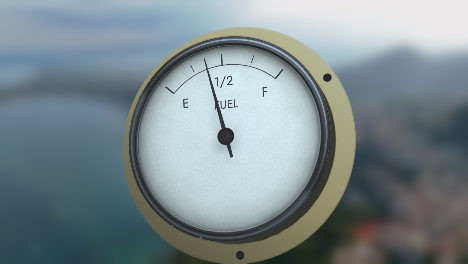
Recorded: value=0.375
